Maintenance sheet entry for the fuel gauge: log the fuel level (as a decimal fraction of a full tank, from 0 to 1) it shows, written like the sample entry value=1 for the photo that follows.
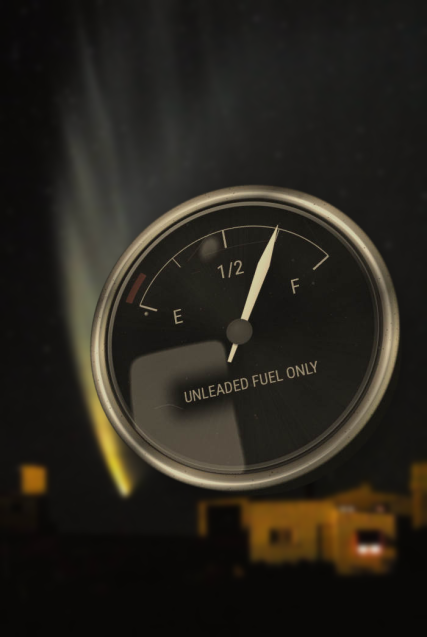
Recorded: value=0.75
